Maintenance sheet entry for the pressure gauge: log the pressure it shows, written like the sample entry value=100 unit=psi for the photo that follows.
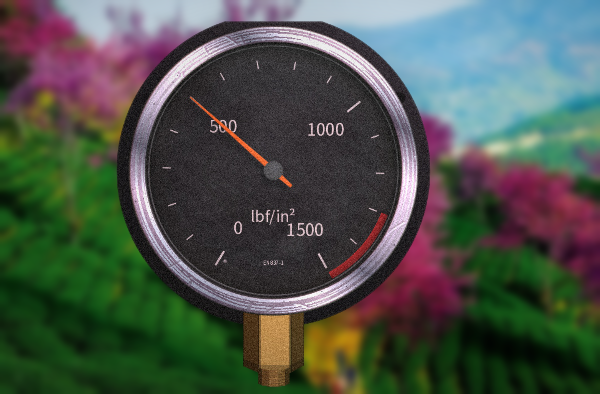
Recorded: value=500 unit=psi
